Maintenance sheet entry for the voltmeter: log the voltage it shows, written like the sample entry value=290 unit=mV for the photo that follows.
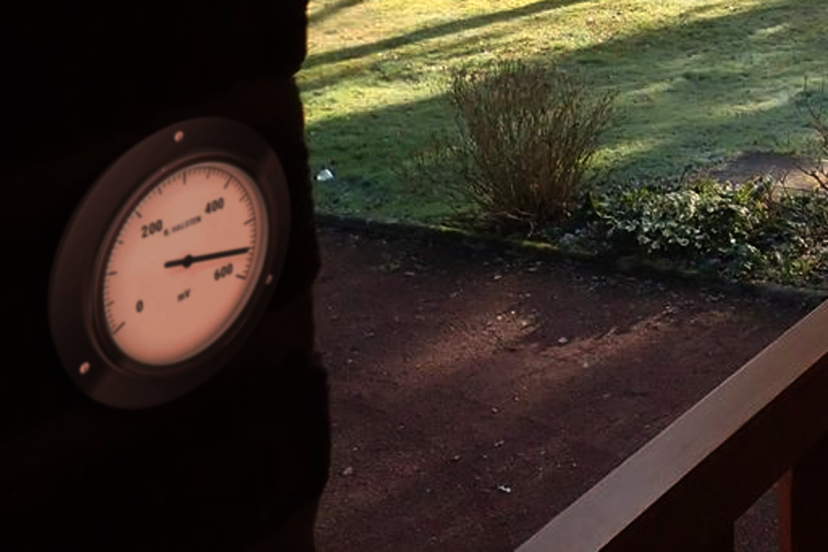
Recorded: value=550 unit=mV
